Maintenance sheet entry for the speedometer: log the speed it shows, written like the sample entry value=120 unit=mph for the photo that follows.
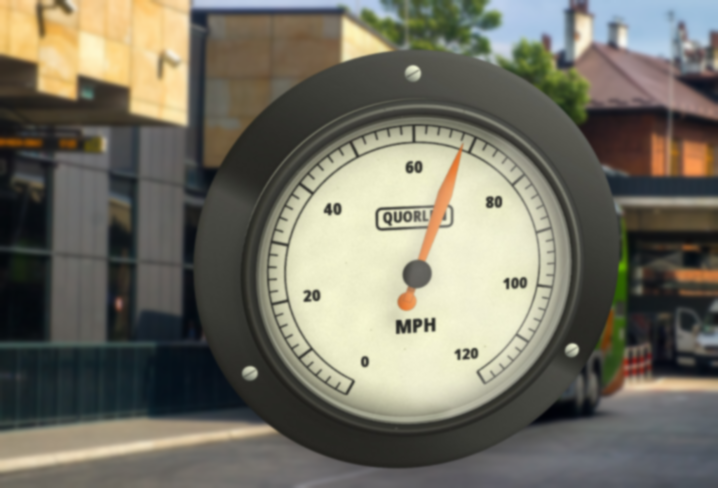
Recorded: value=68 unit=mph
